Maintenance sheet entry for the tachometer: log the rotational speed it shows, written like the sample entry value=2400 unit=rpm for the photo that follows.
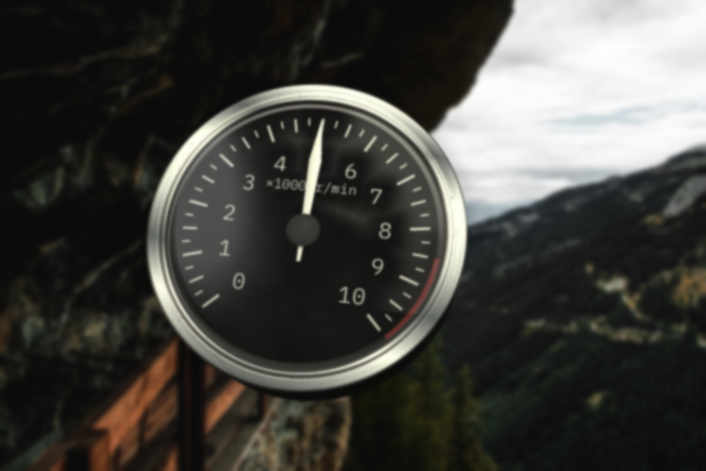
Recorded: value=5000 unit=rpm
